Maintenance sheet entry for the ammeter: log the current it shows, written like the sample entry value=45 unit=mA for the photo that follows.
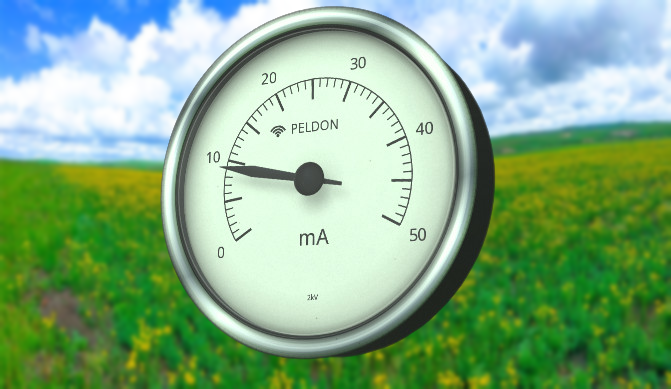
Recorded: value=9 unit=mA
